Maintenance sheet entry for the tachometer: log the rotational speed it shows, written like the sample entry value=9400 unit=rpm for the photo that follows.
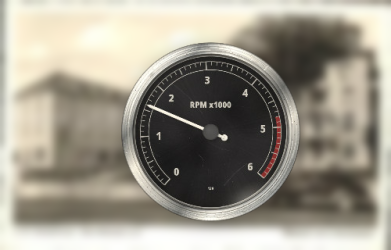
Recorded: value=1600 unit=rpm
